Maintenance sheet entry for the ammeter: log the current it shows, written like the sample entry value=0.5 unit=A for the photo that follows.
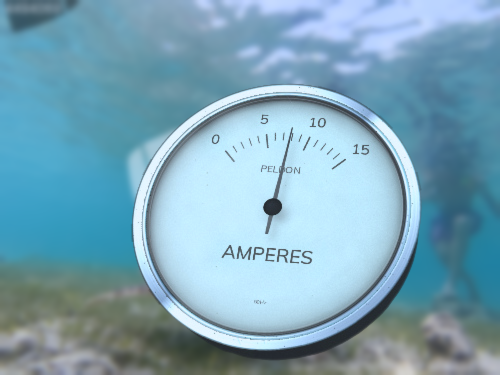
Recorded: value=8 unit=A
